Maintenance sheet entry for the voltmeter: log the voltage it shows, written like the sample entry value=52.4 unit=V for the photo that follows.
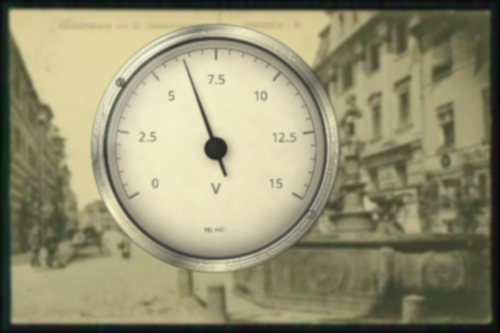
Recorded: value=6.25 unit=V
